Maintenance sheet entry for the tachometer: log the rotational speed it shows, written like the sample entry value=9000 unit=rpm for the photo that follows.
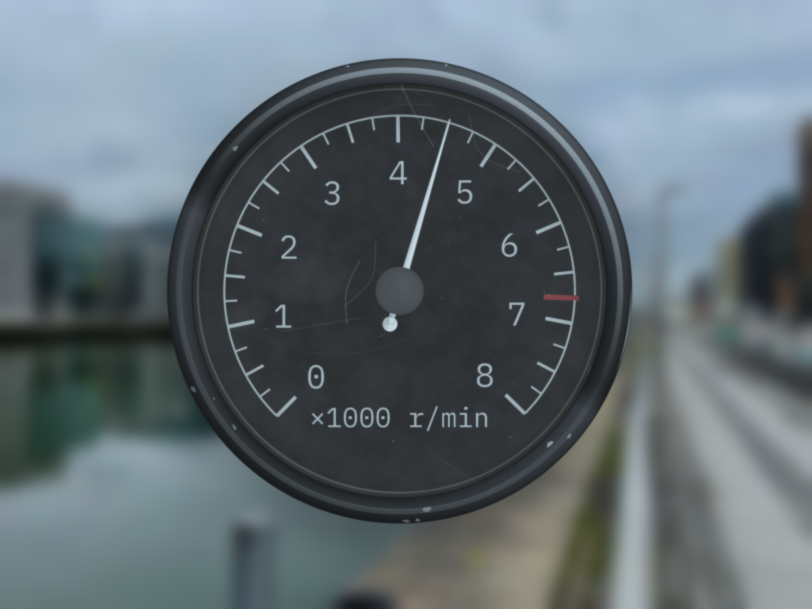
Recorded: value=4500 unit=rpm
